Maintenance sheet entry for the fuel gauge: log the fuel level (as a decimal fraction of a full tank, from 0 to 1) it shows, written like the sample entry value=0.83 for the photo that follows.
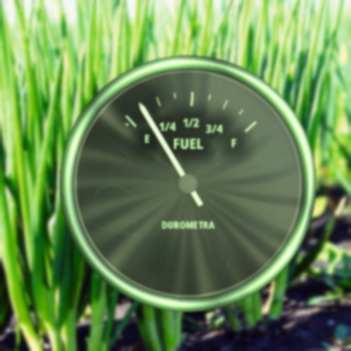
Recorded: value=0.125
